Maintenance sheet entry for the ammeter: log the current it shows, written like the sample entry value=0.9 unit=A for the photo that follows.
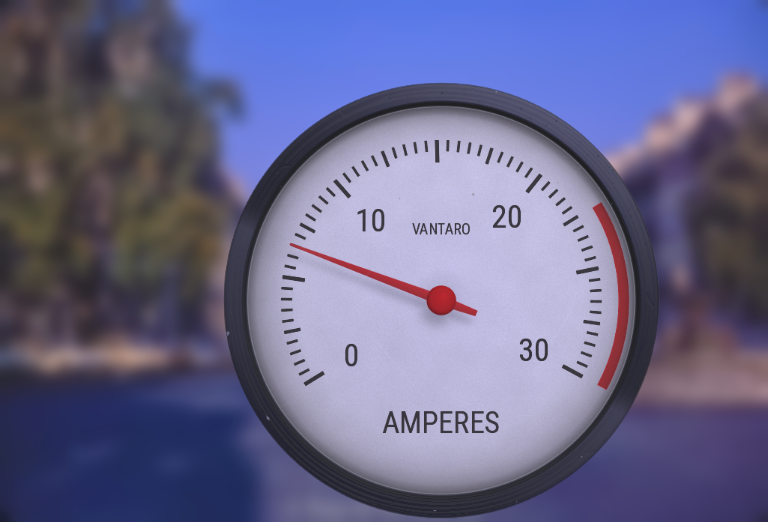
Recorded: value=6.5 unit=A
